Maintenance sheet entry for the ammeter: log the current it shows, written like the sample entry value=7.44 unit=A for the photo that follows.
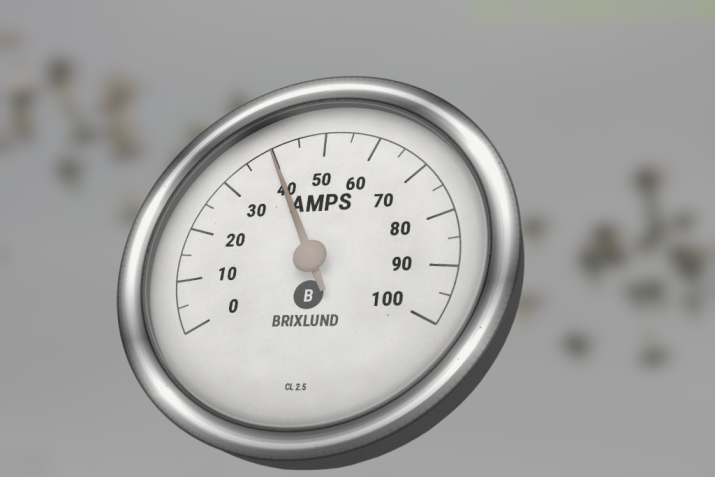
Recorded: value=40 unit=A
